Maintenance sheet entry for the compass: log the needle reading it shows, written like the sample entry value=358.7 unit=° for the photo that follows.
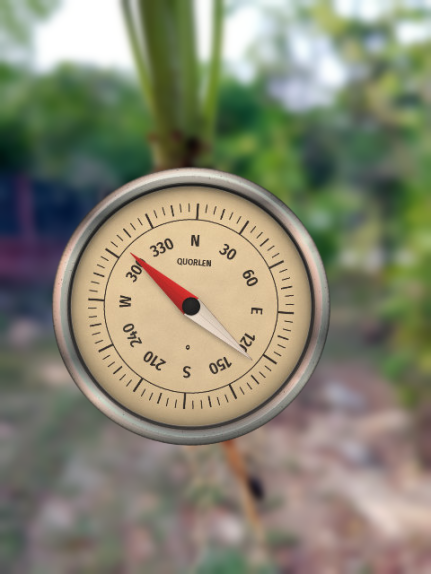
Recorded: value=307.5 unit=°
